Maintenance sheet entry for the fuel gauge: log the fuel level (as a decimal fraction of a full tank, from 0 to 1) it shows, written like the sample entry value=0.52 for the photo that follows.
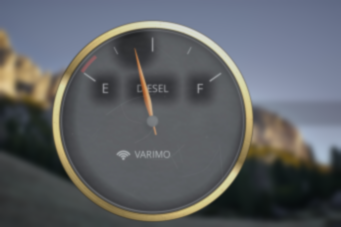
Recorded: value=0.375
